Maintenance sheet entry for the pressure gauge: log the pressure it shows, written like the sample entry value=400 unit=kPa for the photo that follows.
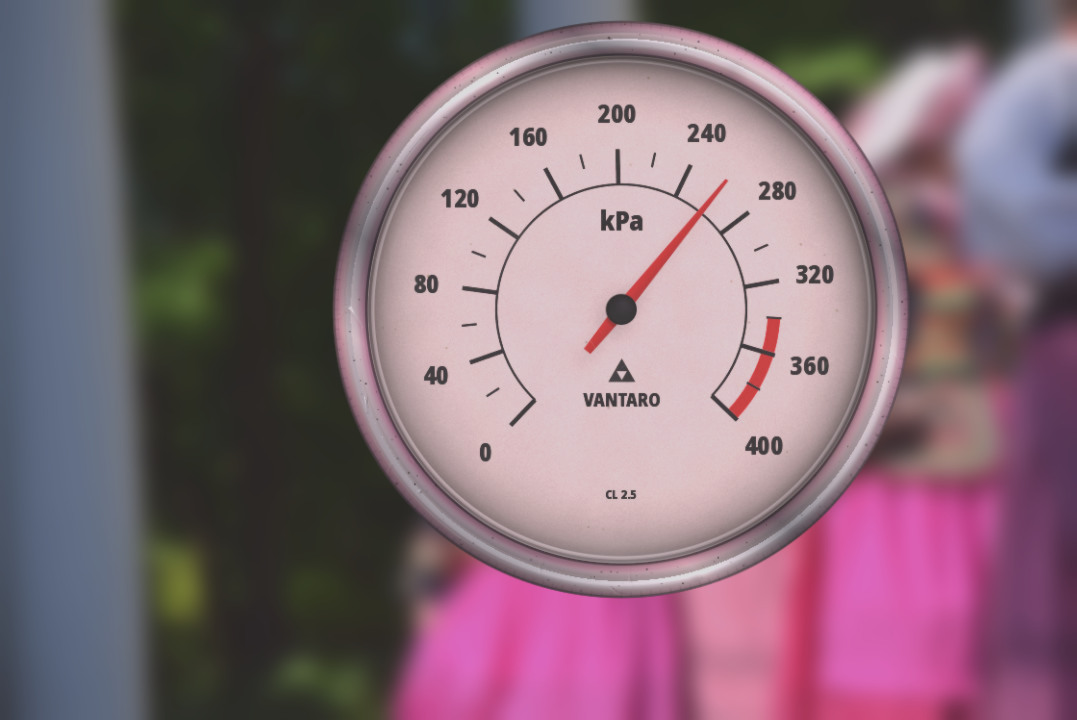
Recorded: value=260 unit=kPa
